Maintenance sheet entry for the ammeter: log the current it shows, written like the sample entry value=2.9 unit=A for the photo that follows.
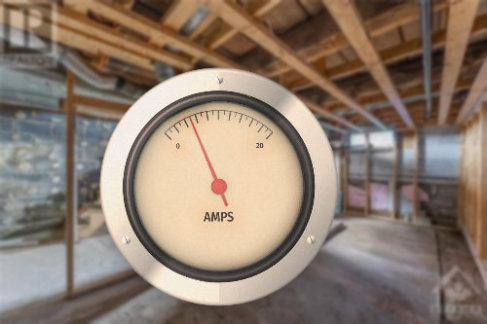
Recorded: value=5 unit=A
